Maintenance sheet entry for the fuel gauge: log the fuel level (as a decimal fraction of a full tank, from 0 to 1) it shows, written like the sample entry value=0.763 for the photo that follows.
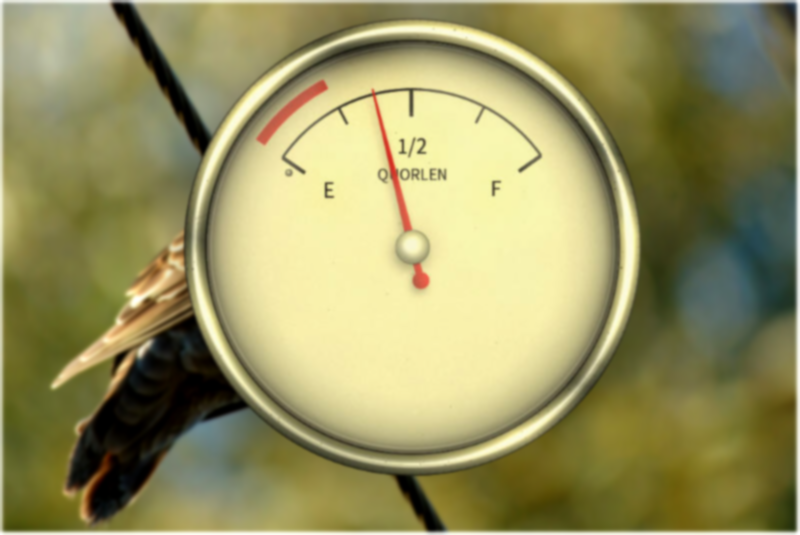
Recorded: value=0.375
